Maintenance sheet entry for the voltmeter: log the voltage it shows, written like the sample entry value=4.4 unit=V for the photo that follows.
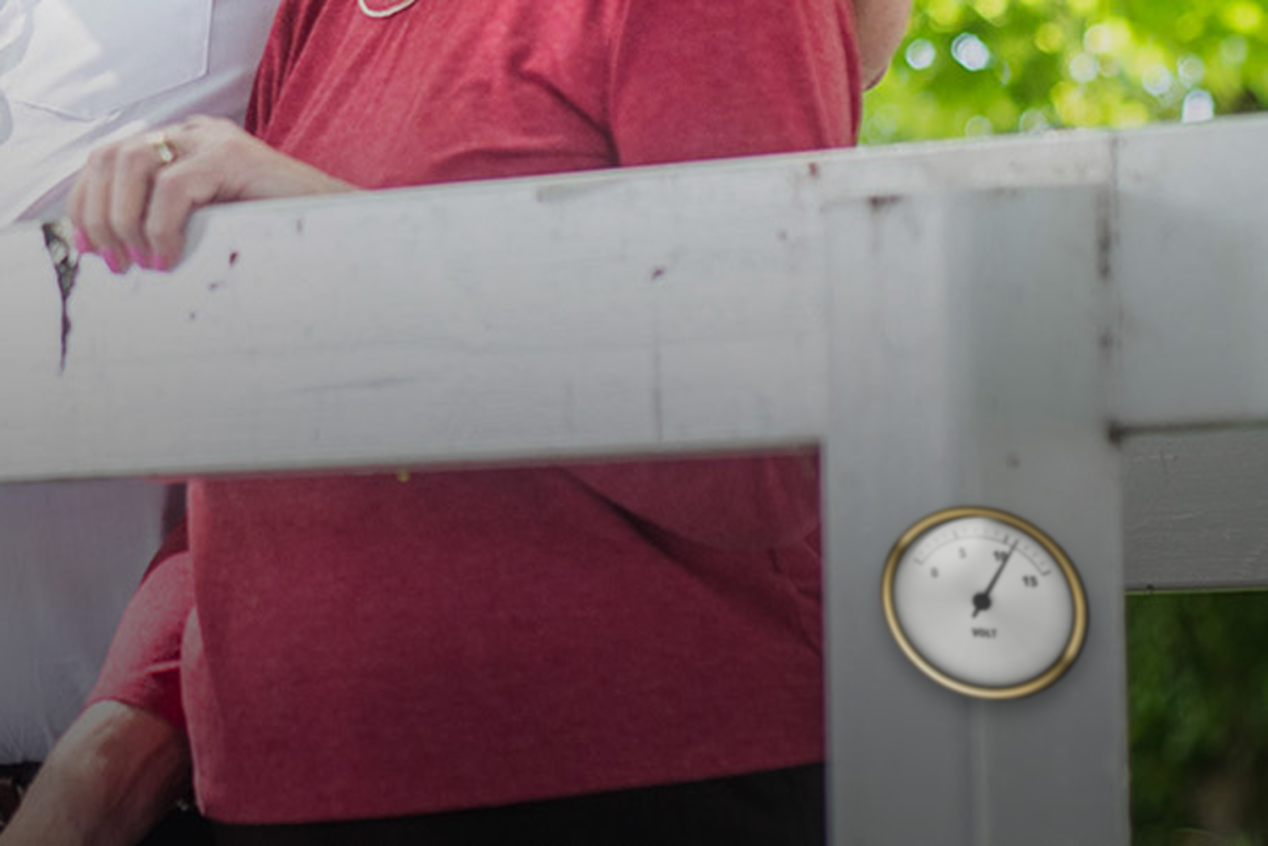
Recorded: value=11 unit=V
